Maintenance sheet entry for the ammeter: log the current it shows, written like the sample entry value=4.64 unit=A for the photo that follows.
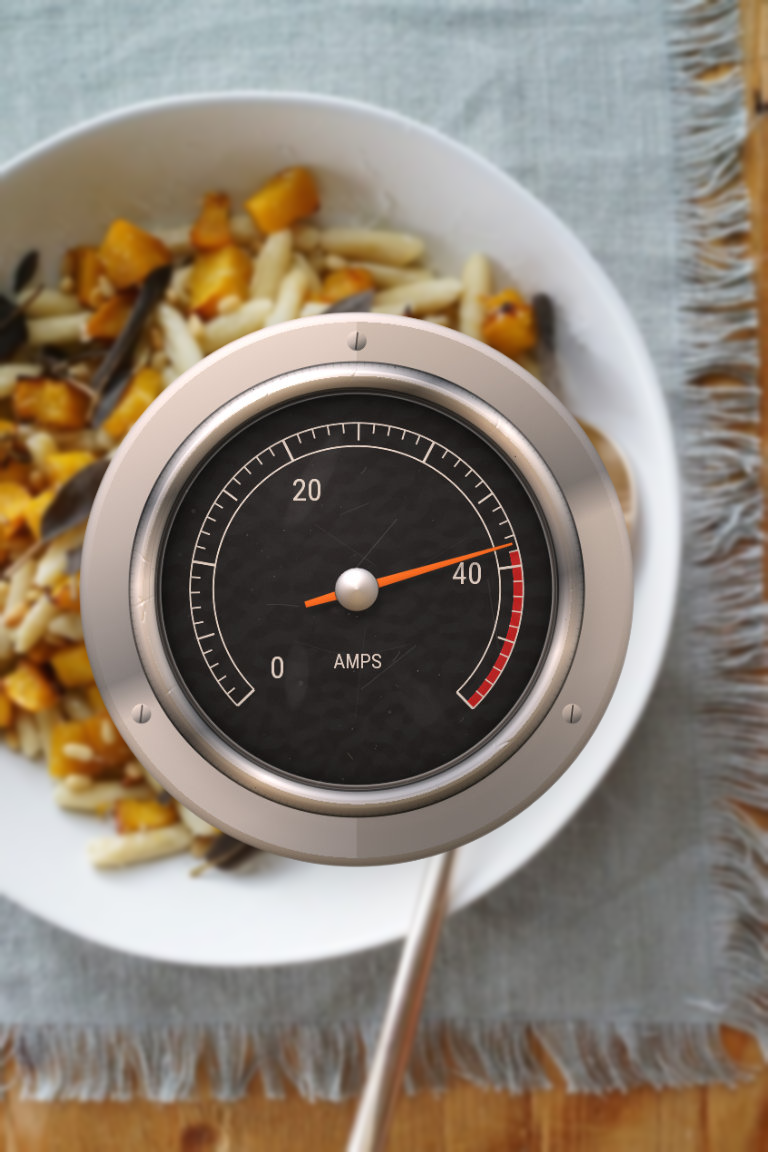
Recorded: value=38.5 unit=A
